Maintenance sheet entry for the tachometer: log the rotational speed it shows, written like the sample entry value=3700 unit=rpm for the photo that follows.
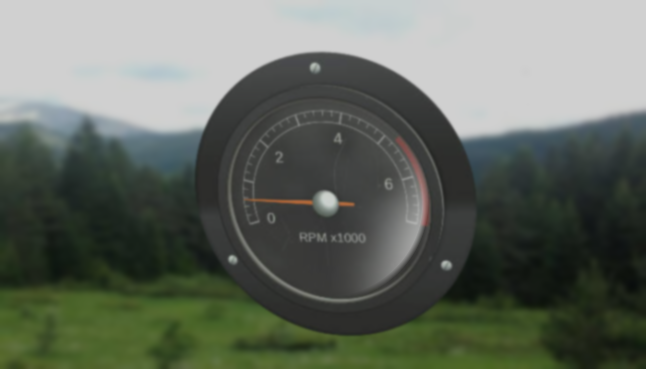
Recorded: value=600 unit=rpm
